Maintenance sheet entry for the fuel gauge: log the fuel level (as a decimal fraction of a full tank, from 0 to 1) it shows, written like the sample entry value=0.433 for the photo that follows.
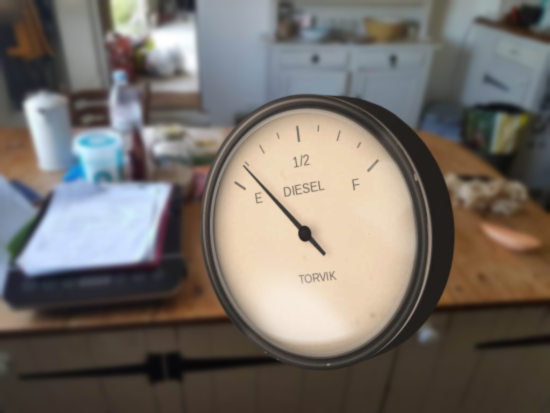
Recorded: value=0.125
